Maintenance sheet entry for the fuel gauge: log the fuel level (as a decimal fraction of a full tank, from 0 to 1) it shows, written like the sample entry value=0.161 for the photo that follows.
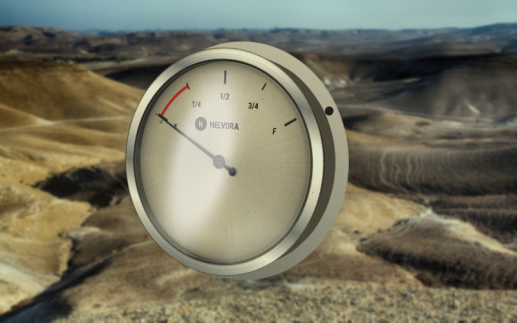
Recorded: value=0
